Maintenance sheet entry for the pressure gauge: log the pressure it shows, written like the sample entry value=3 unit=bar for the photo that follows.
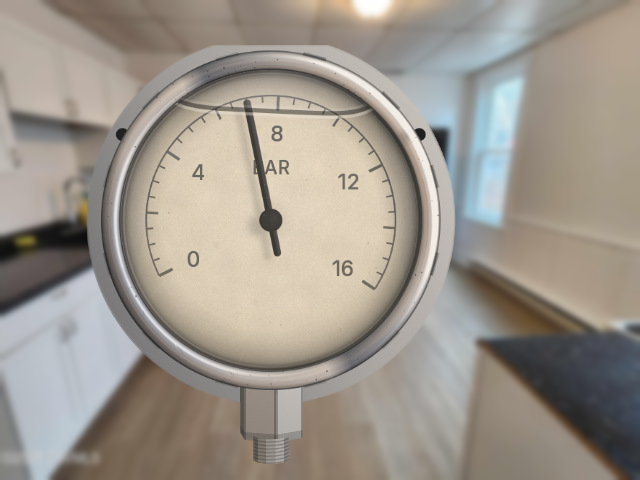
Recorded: value=7 unit=bar
